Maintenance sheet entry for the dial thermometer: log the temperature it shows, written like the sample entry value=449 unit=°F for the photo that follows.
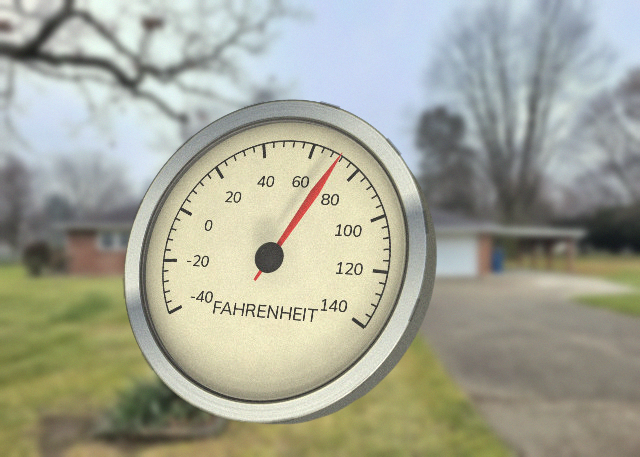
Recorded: value=72 unit=°F
